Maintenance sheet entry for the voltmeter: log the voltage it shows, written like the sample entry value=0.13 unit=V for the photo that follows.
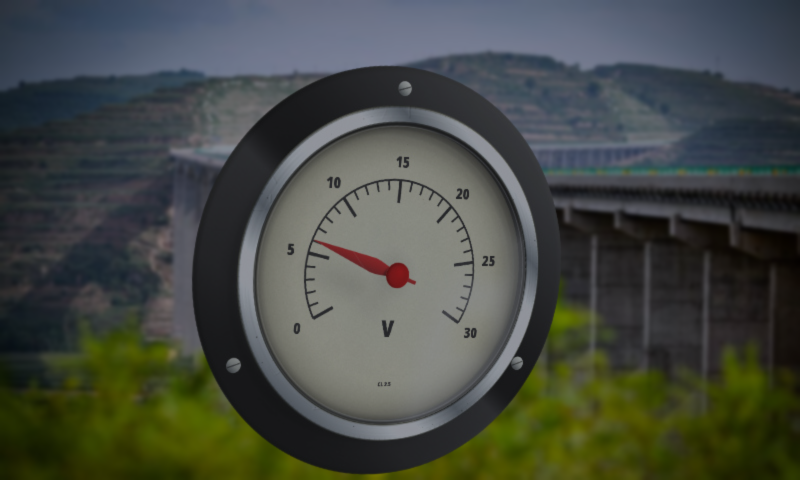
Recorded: value=6 unit=V
